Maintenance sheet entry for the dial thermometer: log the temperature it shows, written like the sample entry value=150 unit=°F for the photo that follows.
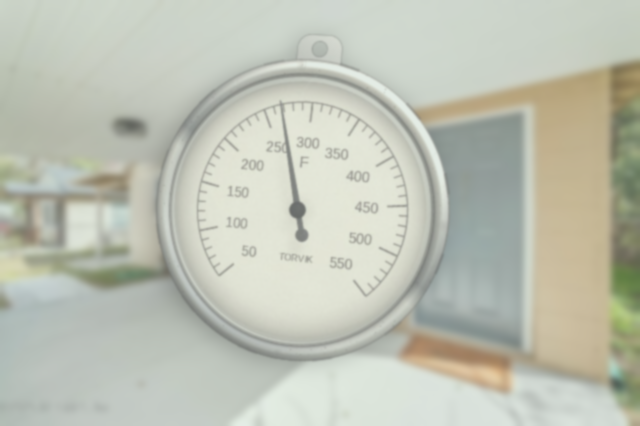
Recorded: value=270 unit=°F
